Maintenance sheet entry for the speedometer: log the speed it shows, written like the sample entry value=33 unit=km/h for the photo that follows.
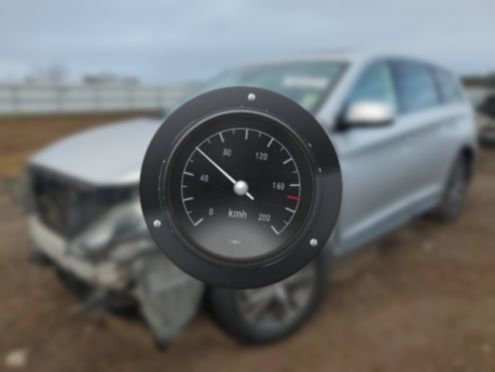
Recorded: value=60 unit=km/h
